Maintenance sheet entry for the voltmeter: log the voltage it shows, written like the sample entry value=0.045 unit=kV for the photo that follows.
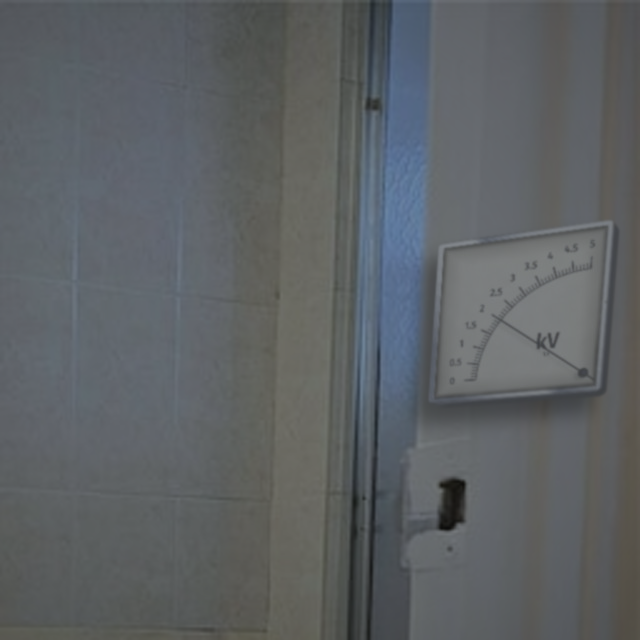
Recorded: value=2 unit=kV
